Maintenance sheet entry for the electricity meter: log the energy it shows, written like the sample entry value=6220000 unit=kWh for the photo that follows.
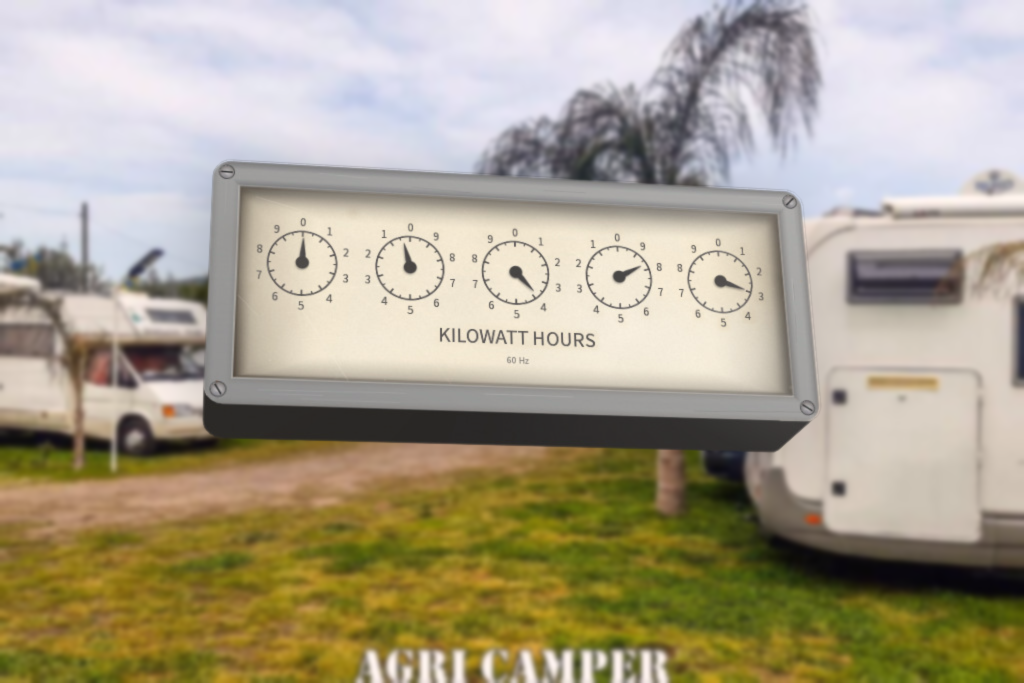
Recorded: value=383 unit=kWh
